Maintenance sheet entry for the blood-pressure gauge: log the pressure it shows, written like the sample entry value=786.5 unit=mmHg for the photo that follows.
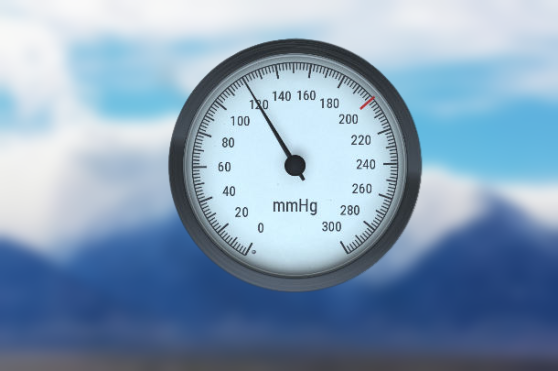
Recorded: value=120 unit=mmHg
